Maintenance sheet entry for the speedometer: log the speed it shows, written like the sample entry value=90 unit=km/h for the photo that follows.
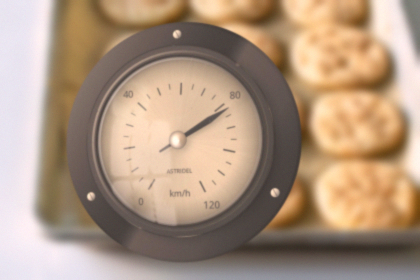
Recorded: value=82.5 unit=km/h
